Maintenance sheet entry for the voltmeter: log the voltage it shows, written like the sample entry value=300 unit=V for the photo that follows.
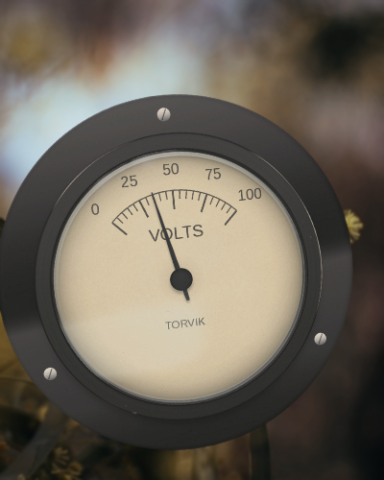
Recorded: value=35 unit=V
